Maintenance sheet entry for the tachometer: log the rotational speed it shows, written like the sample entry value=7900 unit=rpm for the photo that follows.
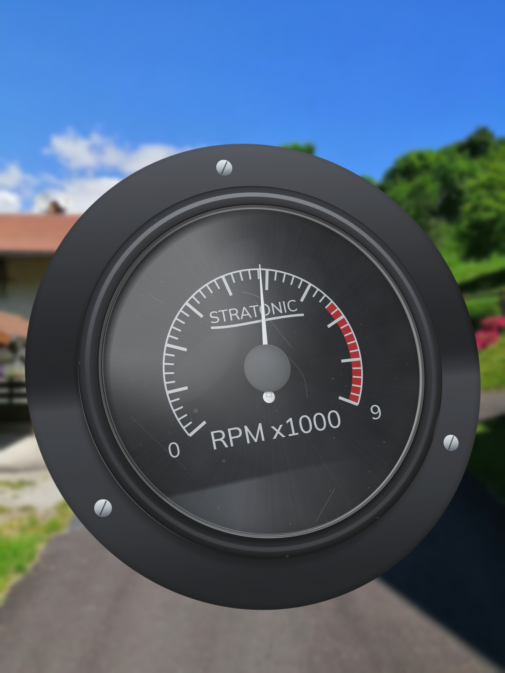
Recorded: value=4800 unit=rpm
